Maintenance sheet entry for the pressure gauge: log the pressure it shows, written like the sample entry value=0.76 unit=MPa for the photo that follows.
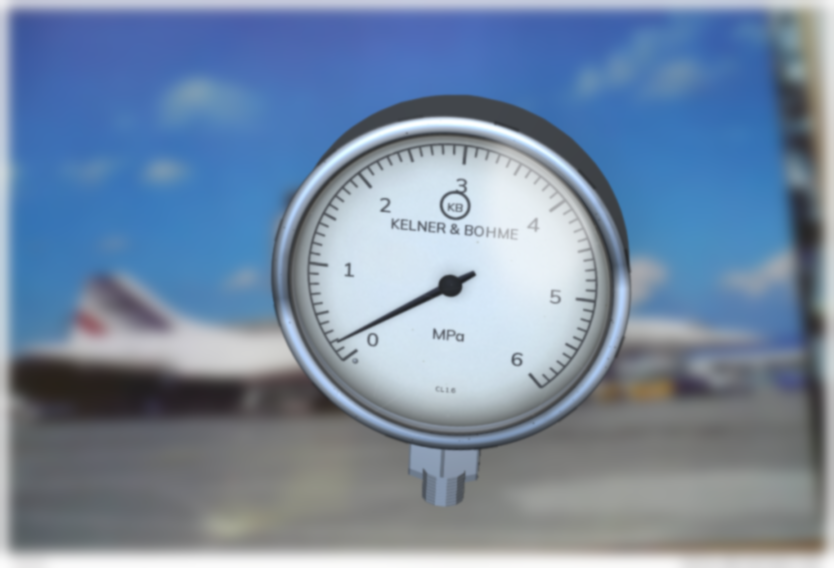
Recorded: value=0.2 unit=MPa
